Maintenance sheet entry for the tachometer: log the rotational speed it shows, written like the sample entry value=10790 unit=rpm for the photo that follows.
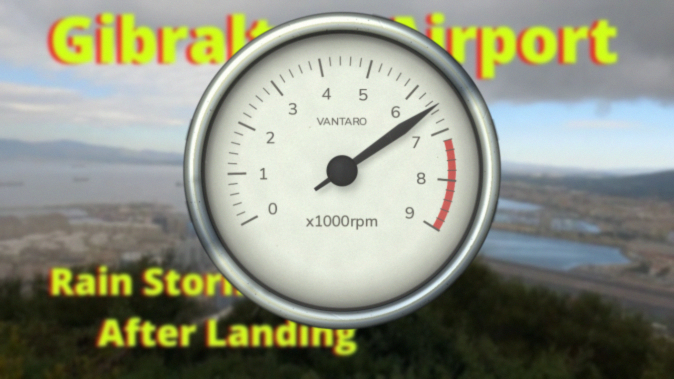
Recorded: value=6500 unit=rpm
